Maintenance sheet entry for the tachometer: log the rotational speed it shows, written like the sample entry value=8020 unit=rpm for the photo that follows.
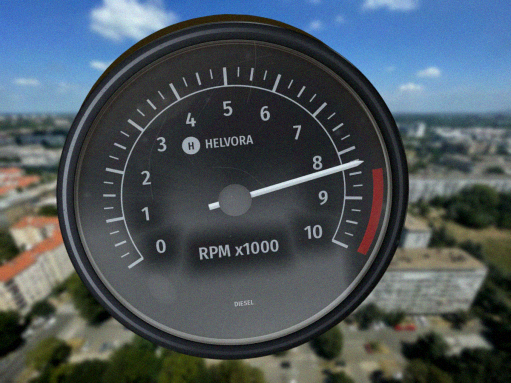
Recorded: value=8250 unit=rpm
